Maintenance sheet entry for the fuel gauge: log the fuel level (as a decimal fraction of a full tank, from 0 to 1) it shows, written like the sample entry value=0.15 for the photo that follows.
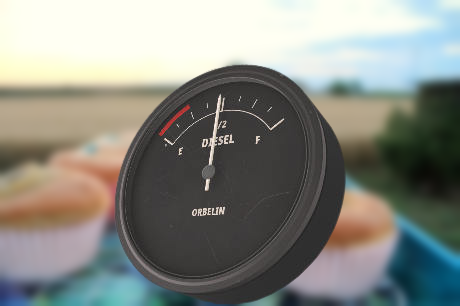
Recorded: value=0.5
